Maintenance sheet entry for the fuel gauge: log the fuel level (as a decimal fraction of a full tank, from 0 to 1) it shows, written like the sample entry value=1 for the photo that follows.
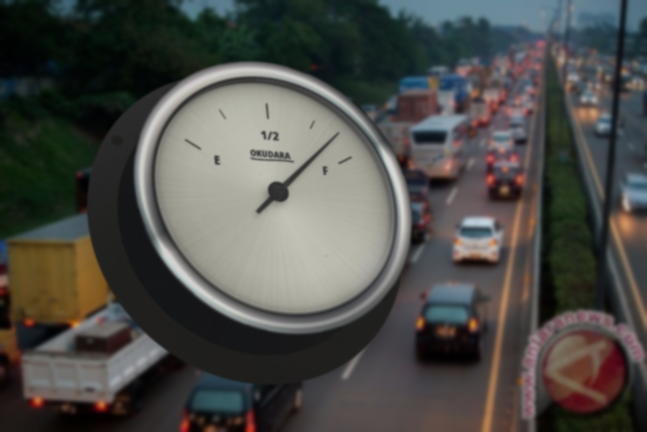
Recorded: value=0.875
